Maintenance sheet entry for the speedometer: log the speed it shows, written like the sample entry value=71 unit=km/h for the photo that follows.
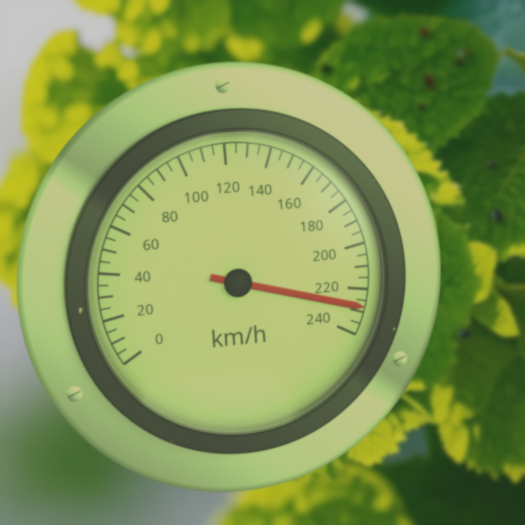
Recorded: value=227.5 unit=km/h
